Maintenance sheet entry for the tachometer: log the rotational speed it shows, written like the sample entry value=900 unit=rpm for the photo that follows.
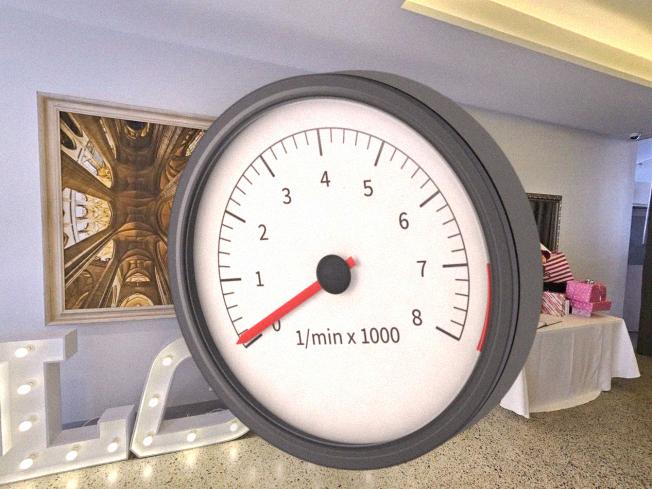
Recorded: value=100 unit=rpm
